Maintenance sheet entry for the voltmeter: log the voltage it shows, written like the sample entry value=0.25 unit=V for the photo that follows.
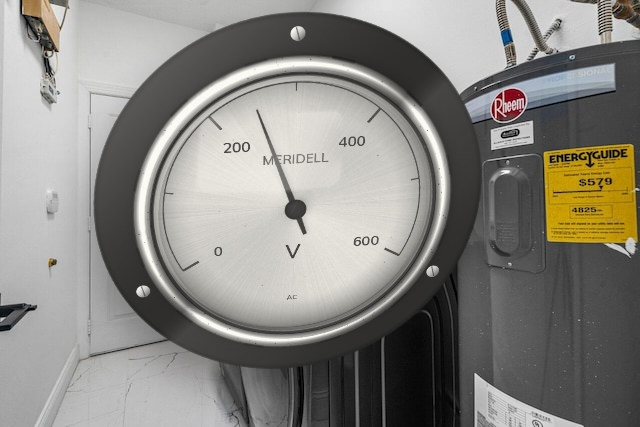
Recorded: value=250 unit=V
